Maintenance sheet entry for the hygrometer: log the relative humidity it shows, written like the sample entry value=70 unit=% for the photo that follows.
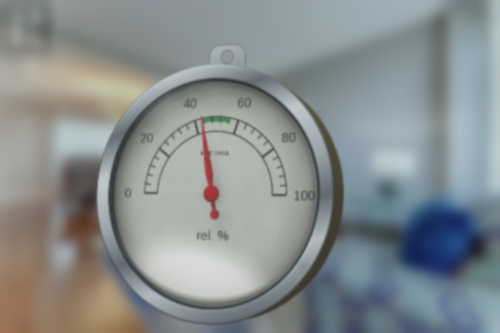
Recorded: value=44 unit=%
